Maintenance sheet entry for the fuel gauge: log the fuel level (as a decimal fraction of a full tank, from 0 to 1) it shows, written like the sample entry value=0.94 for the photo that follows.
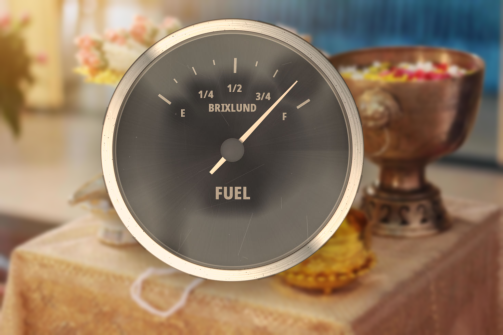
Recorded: value=0.875
